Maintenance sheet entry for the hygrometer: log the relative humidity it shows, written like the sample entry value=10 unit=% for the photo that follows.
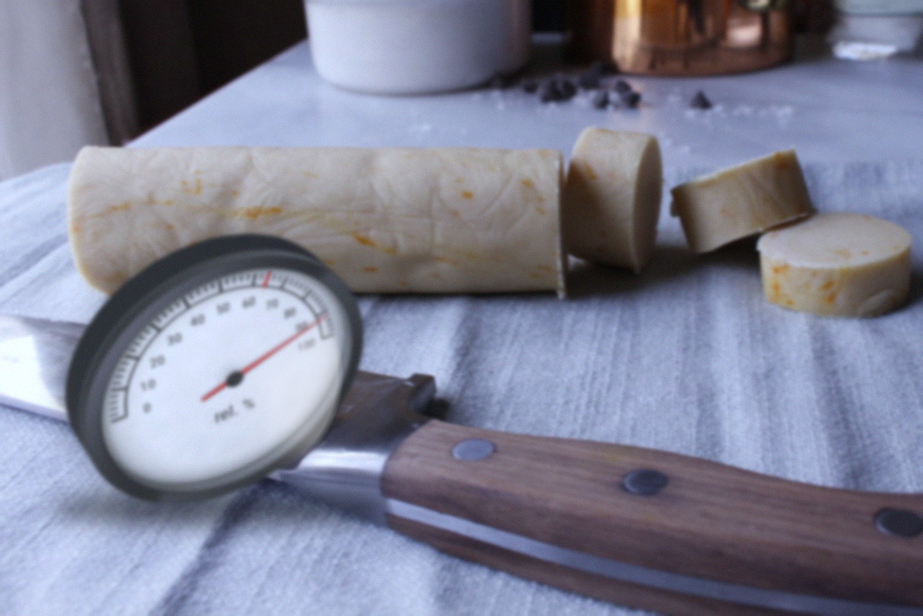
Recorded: value=90 unit=%
